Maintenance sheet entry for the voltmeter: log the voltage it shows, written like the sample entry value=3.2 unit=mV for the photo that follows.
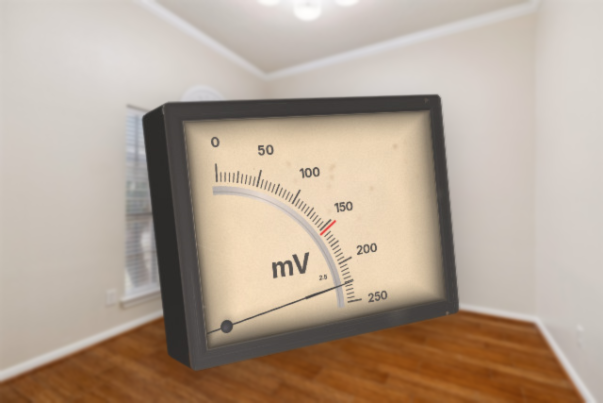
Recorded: value=225 unit=mV
